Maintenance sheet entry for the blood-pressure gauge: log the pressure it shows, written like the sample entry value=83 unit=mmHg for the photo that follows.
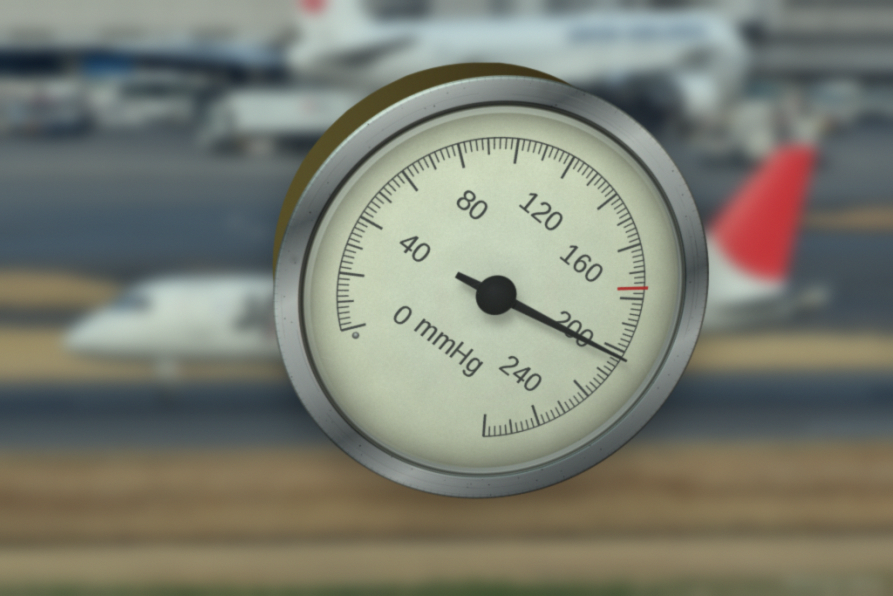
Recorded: value=202 unit=mmHg
